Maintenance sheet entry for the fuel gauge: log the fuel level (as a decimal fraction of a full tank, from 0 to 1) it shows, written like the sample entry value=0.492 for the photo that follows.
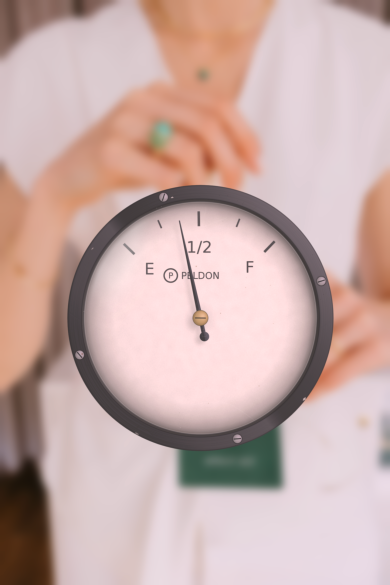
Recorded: value=0.375
